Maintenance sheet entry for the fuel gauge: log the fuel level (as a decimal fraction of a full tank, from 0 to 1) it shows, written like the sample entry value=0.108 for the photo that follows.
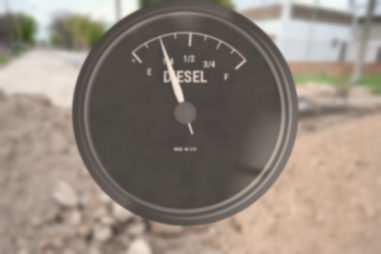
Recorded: value=0.25
